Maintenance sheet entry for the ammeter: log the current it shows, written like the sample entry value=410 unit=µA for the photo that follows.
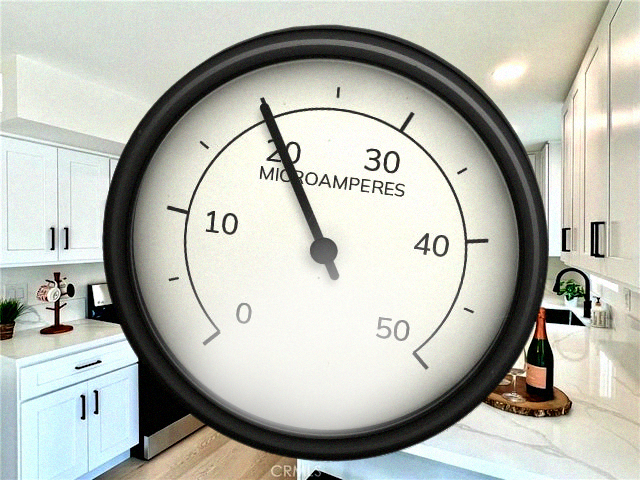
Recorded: value=20 unit=µA
